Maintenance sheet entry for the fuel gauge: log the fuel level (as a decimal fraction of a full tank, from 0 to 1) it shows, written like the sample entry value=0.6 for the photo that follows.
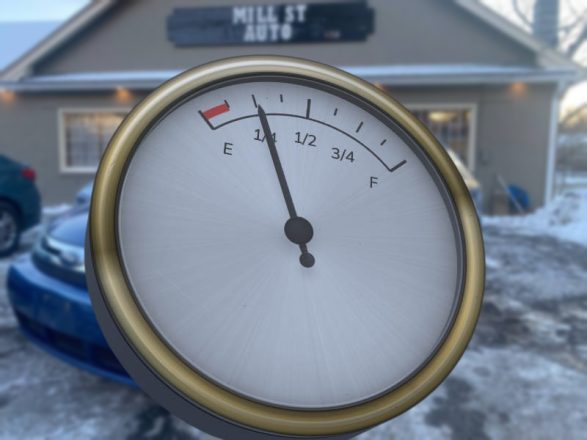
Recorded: value=0.25
